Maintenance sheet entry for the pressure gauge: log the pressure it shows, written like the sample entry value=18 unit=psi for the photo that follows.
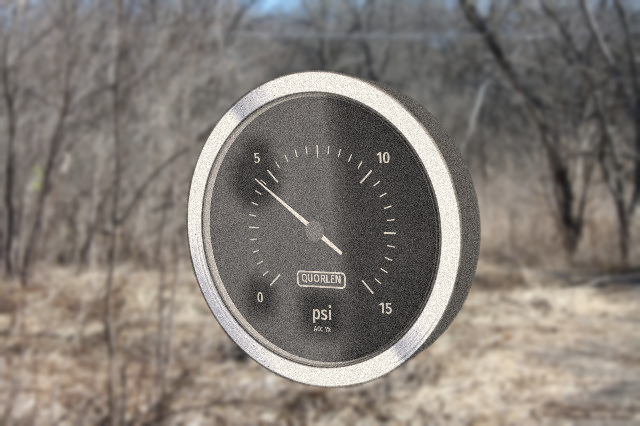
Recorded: value=4.5 unit=psi
